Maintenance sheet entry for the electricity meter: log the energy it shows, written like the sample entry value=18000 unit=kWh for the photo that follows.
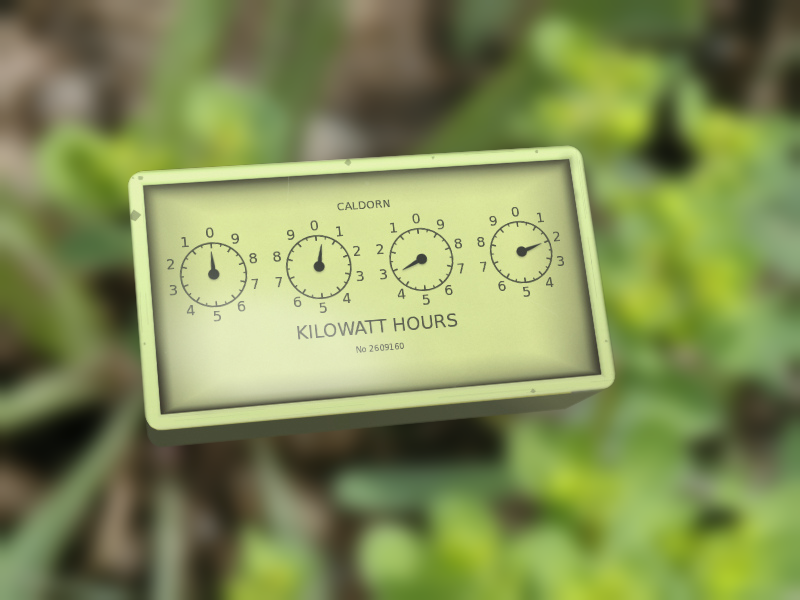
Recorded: value=32 unit=kWh
